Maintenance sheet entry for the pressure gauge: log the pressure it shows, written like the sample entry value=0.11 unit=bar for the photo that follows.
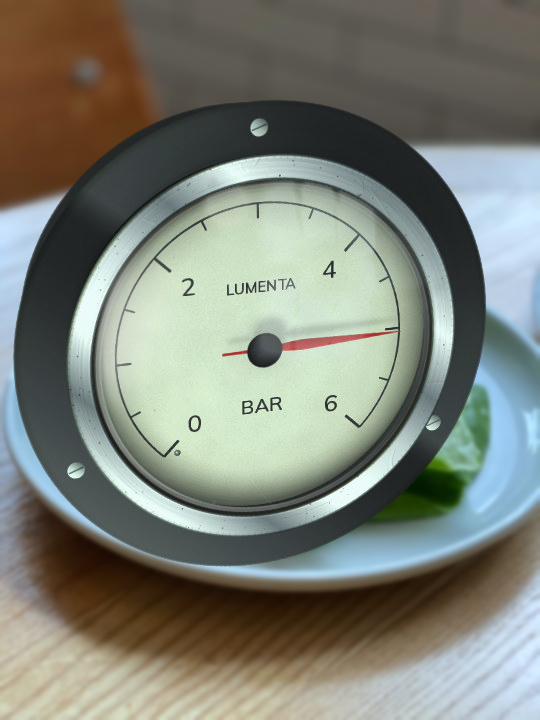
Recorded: value=5 unit=bar
